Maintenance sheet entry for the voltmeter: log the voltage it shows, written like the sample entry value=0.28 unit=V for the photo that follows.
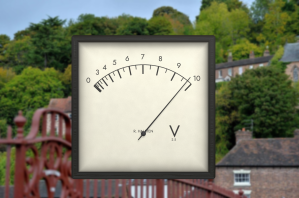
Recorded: value=9.75 unit=V
